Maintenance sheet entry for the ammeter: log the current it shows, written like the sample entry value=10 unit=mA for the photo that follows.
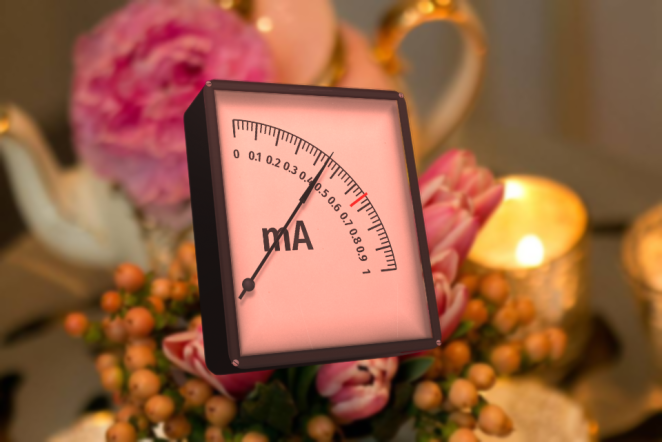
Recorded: value=0.44 unit=mA
